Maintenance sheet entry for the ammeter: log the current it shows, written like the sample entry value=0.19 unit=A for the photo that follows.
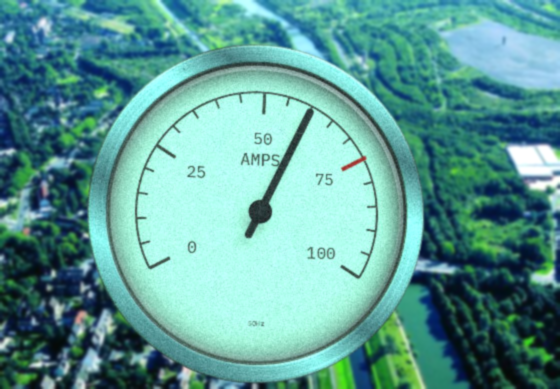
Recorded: value=60 unit=A
